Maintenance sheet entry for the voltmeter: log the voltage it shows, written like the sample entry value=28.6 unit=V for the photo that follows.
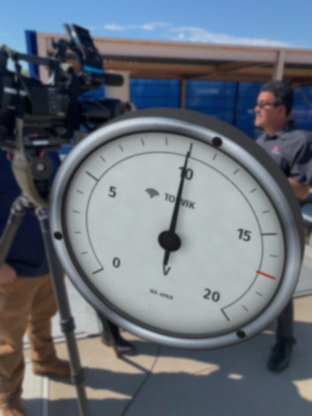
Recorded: value=10 unit=V
